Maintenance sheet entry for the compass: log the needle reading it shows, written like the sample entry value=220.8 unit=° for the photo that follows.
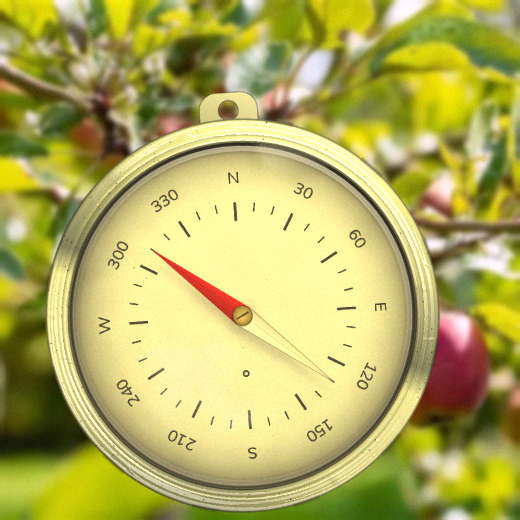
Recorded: value=310 unit=°
